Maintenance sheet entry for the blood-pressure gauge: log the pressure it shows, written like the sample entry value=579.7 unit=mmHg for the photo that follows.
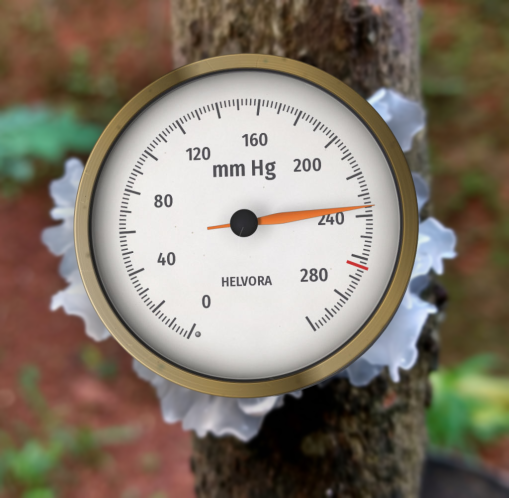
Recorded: value=236 unit=mmHg
